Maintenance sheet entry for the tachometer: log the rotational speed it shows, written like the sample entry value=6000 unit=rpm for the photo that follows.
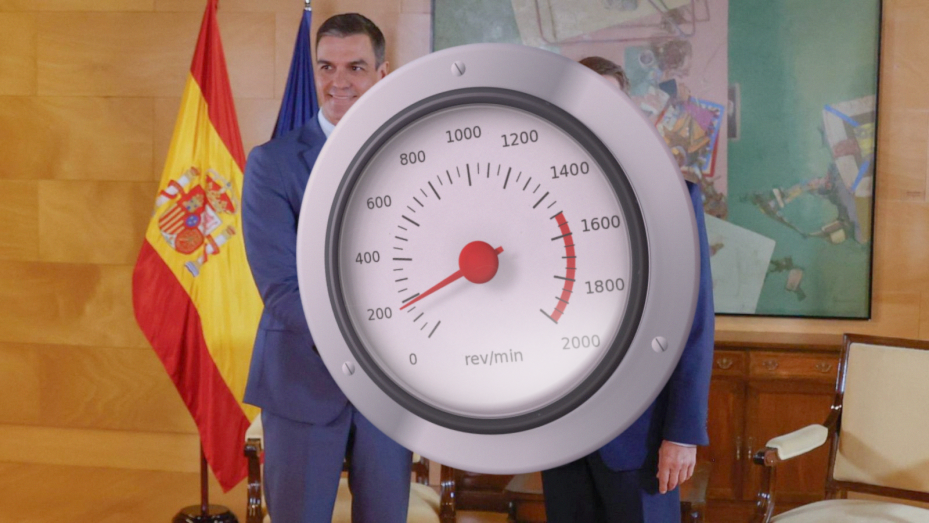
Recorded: value=175 unit=rpm
